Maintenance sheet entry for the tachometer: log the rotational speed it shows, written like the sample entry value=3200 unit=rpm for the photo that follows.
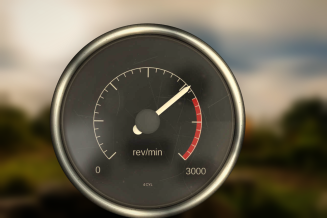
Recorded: value=2050 unit=rpm
